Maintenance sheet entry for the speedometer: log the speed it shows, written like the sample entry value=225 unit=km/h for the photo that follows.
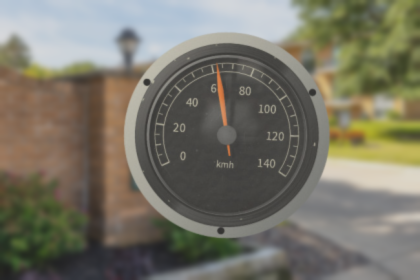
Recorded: value=62.5 unit=km/h
